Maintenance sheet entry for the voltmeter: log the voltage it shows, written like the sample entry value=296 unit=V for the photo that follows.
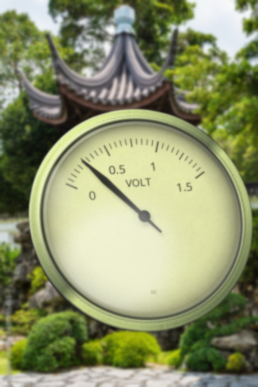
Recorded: value=0.25 unit=V
